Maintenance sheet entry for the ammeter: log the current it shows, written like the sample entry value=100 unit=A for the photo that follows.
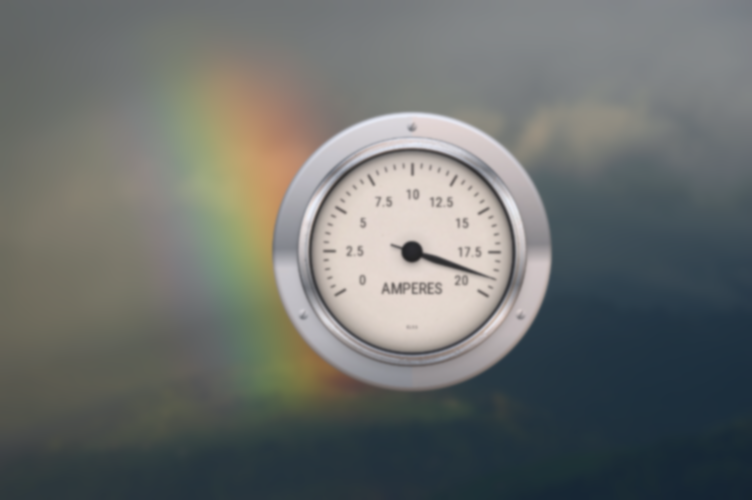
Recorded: value=19 unit=A
